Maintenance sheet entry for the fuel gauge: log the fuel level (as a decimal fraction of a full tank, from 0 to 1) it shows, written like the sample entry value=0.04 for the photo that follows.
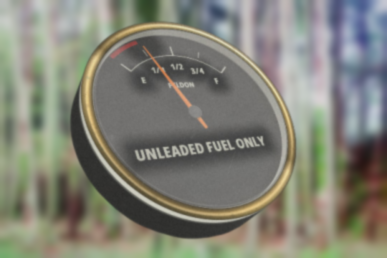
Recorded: value=0.25
